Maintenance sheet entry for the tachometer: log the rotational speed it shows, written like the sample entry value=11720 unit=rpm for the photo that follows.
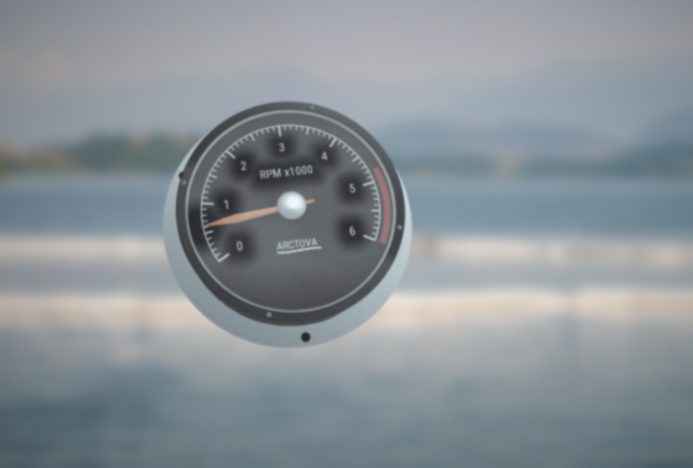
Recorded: value=600 unit=rpm
